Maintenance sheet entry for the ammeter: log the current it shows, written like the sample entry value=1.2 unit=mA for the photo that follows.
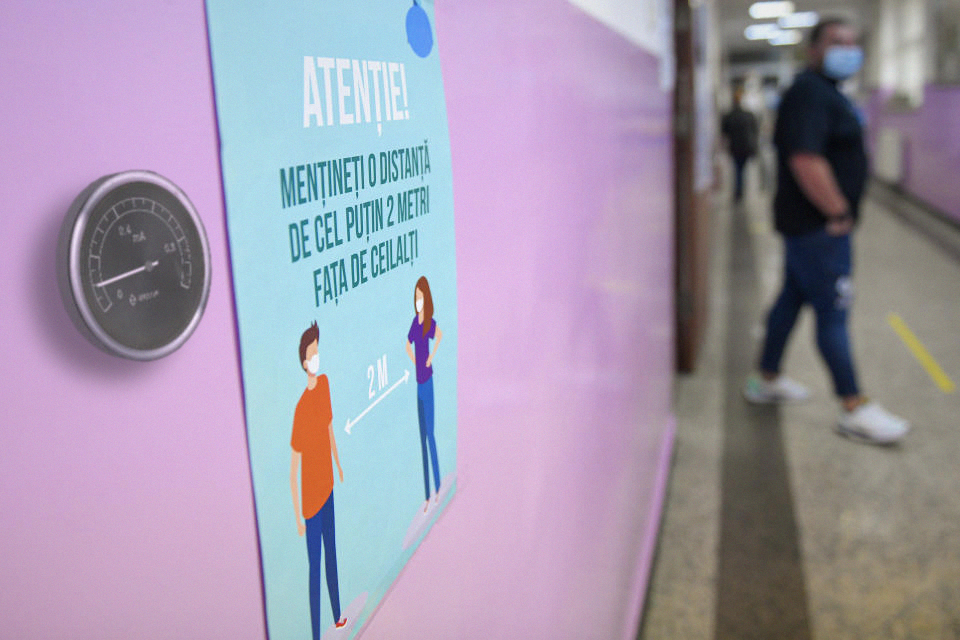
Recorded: value=0.1 unit=mA
